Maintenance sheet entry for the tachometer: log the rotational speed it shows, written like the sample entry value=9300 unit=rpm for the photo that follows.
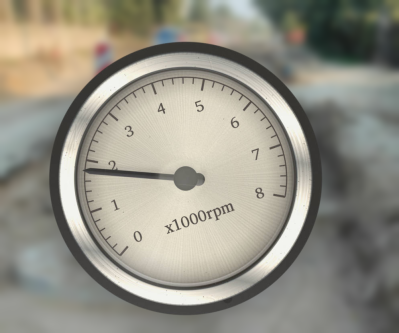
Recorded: value=1800 unit=rpm
